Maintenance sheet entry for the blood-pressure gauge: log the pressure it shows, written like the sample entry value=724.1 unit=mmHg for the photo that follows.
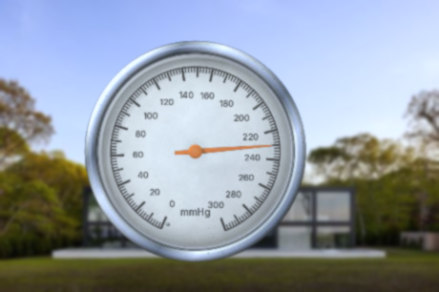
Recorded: value=230 unit=mmHg
